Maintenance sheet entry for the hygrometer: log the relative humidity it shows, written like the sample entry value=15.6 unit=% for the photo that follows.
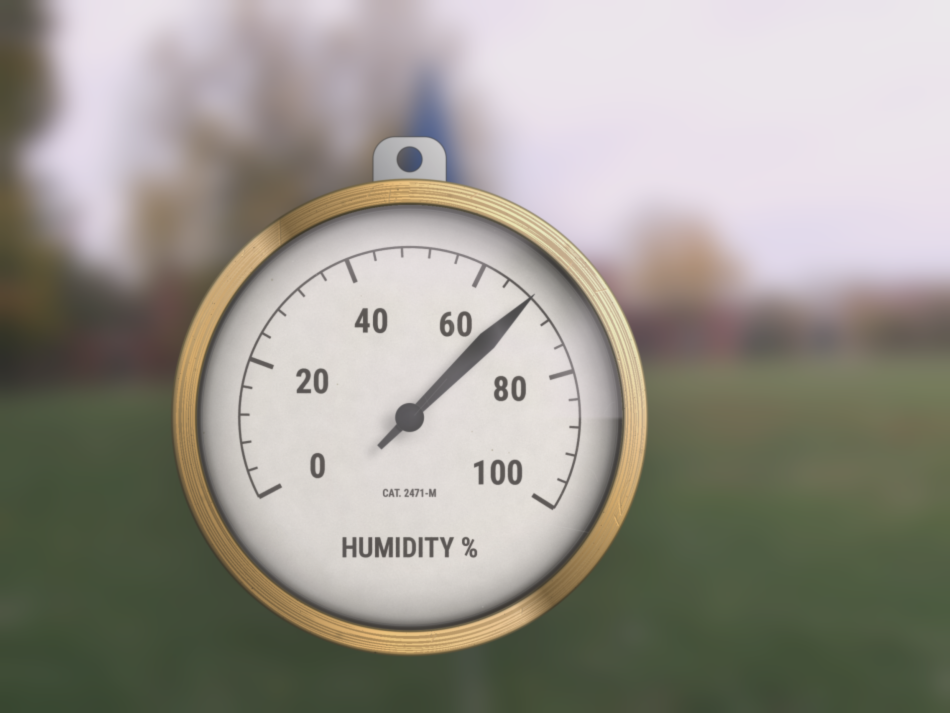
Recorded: value=68 unit=%
